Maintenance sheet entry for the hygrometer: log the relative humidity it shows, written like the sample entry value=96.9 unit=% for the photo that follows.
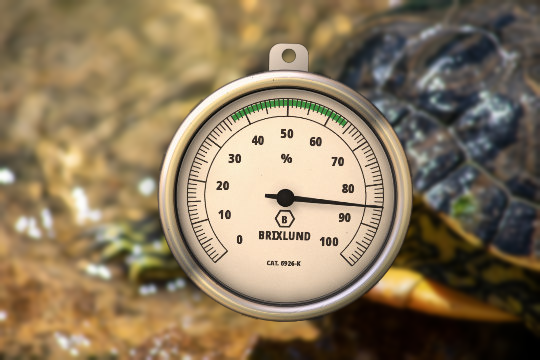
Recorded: value=85 unit=%
